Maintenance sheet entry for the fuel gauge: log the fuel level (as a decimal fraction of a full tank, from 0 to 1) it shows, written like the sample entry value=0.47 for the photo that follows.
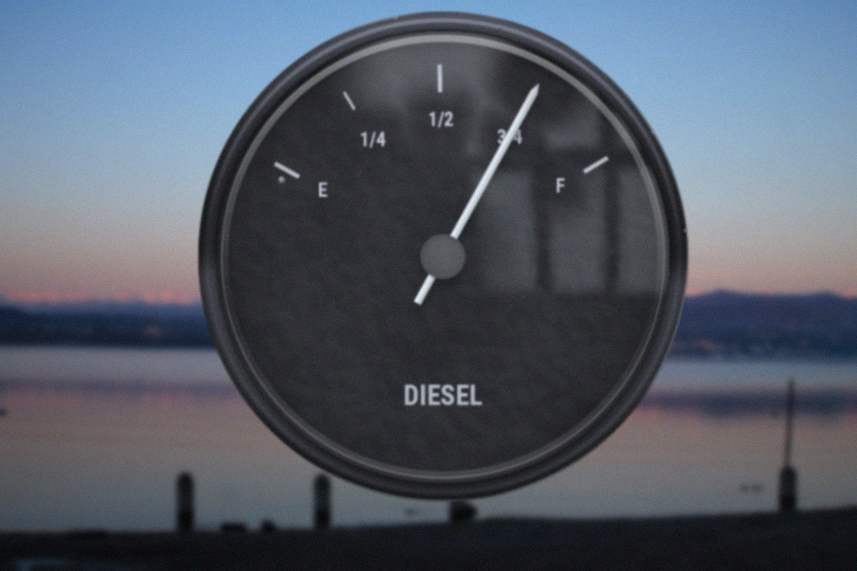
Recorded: value=0.75
